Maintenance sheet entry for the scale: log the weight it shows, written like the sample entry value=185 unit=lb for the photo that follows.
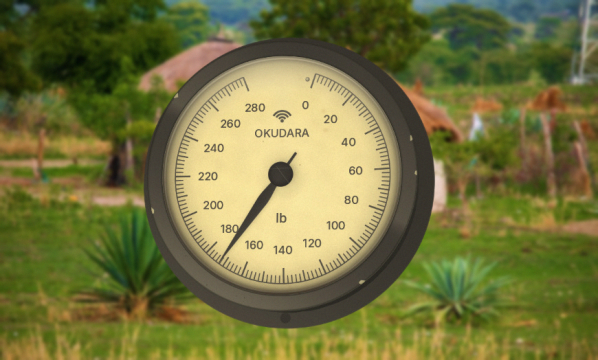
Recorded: value=172 unit=lb
